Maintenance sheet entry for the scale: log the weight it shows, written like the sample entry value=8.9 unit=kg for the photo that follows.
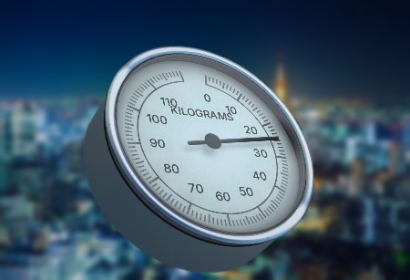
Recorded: value=25 unit=kg
